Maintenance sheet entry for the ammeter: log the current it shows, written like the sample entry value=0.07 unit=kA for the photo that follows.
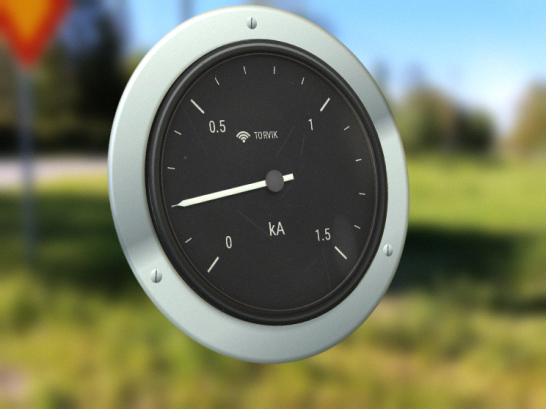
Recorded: value=0.2 unit=kA
